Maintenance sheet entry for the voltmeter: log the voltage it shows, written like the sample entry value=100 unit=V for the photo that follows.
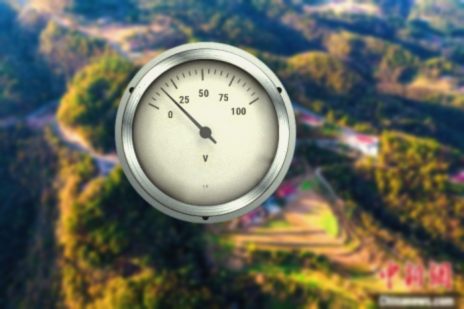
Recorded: value=15 unit=V
